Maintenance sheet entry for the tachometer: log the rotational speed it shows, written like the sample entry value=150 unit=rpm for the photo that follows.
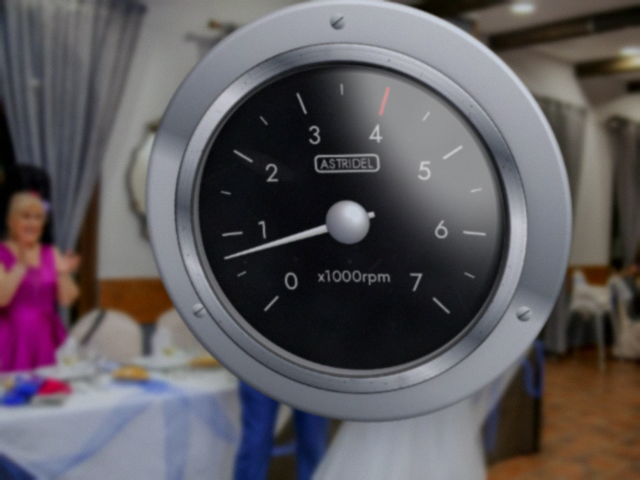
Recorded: value=750 unit=rpm
